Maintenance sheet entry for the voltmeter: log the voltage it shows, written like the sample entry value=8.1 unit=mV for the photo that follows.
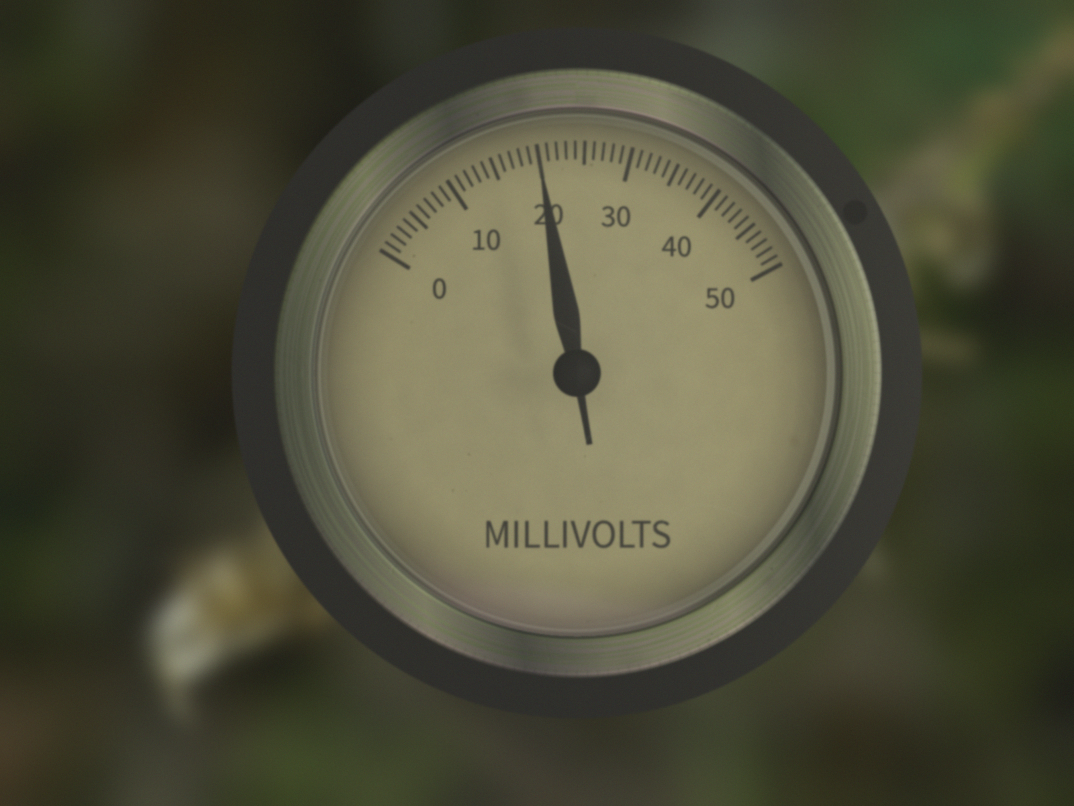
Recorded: value=20 unit=mV
